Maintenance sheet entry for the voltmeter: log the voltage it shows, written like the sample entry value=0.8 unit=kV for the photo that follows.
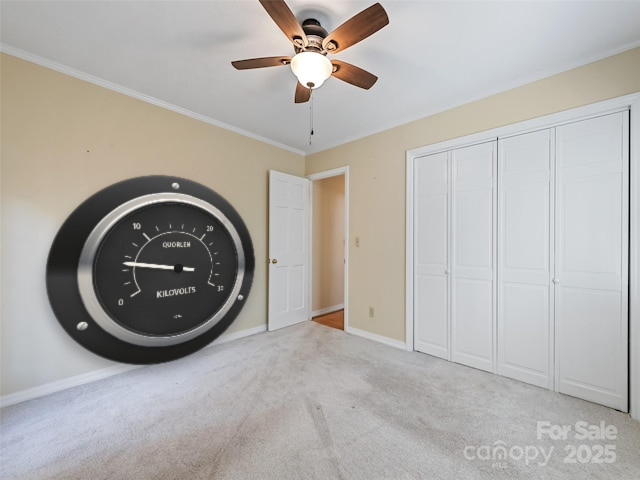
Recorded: value=5 unit=kV
